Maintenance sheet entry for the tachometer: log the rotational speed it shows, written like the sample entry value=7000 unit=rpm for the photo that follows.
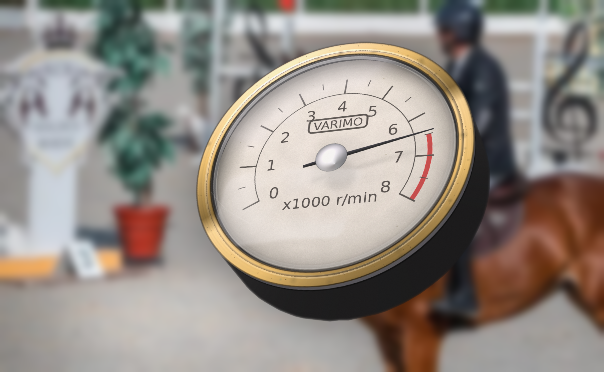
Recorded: value=6500 unit=rpm
